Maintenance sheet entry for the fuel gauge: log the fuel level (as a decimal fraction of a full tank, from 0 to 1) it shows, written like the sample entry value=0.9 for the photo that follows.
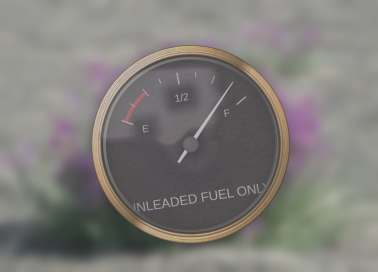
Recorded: value=0.875
